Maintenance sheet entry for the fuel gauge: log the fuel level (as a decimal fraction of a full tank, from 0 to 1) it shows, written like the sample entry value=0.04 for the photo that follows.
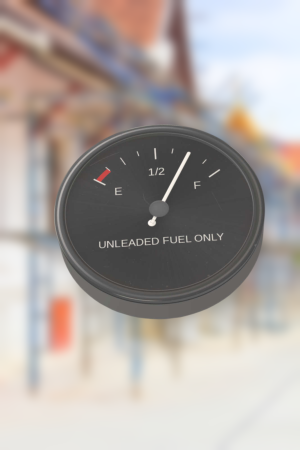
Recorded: value=0.75
